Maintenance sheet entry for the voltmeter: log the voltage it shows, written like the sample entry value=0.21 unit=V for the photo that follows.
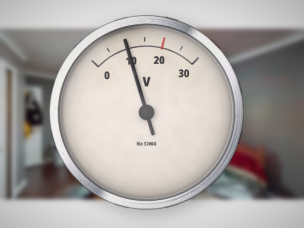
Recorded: value=10 unit=V
